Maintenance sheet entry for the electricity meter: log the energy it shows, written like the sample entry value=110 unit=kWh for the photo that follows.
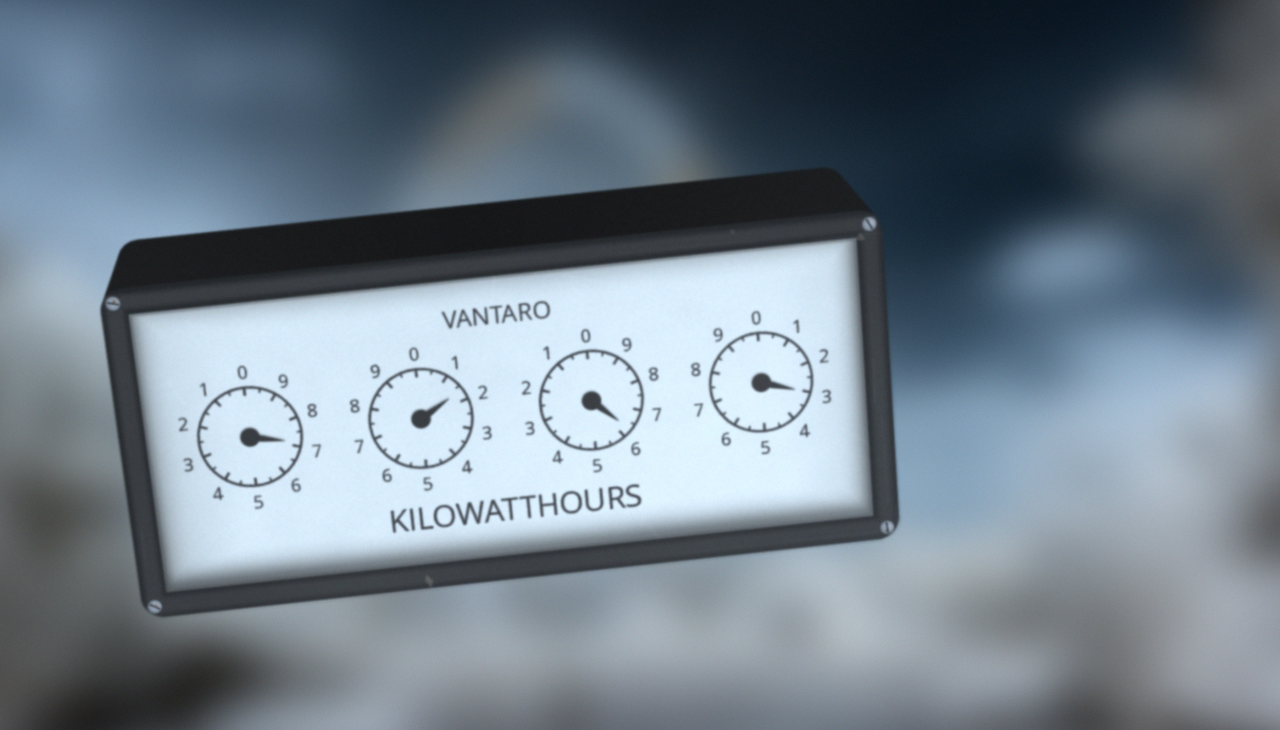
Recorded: value=7163 unit=kWh
